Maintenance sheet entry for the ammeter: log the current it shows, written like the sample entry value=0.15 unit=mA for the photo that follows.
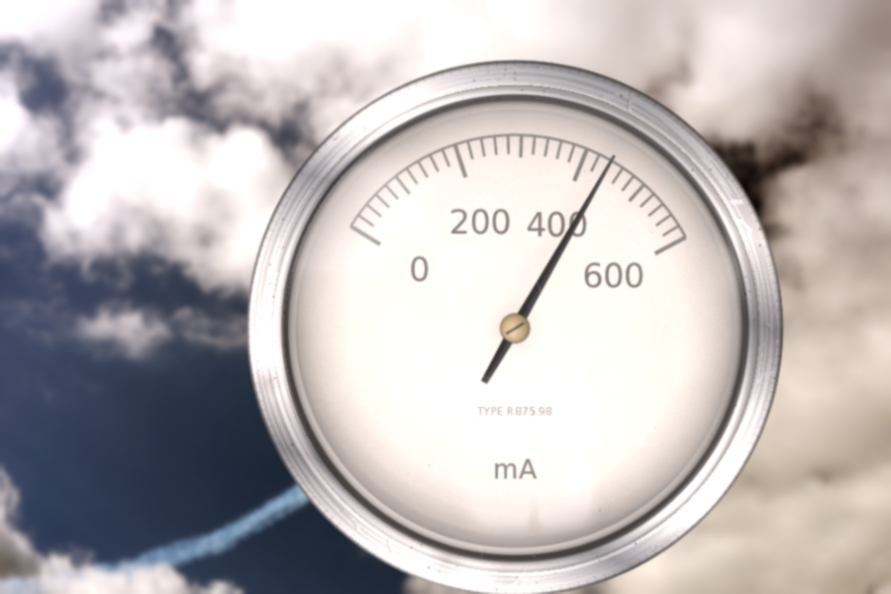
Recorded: value=440 unit=mA
